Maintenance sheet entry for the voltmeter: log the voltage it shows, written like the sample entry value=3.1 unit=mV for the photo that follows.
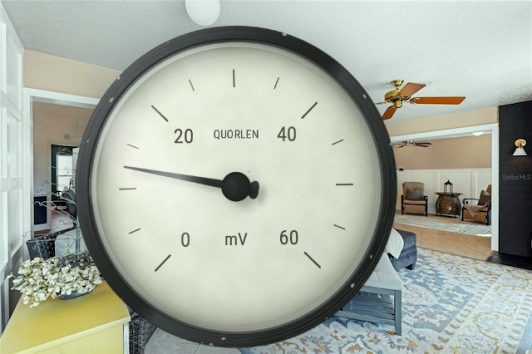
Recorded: value=12.5 unit=mV
